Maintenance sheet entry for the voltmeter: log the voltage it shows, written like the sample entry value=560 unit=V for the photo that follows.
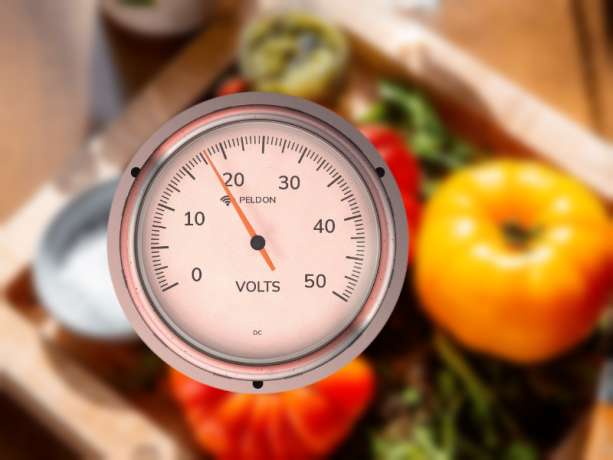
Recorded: value=18 unit=V
